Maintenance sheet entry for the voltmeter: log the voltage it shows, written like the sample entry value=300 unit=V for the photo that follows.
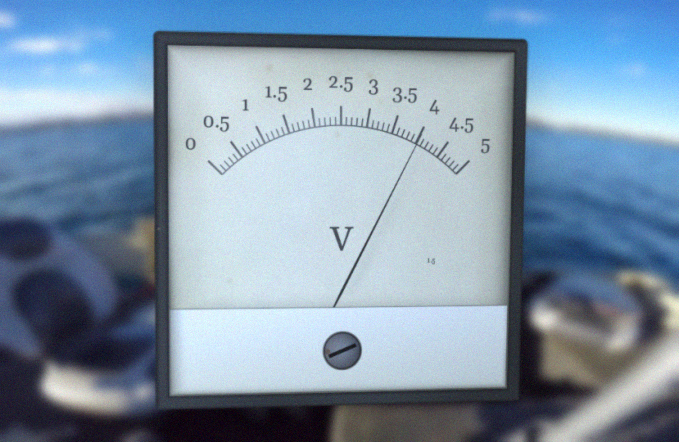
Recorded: value=4 unit=V
